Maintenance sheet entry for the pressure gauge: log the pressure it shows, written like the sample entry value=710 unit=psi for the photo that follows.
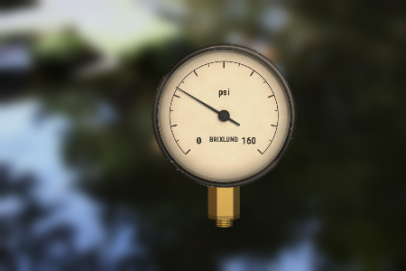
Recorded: value=45 unit=psi
